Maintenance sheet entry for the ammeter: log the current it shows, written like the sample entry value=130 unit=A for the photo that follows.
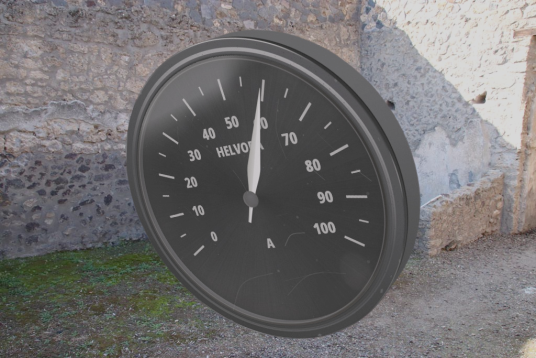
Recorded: value=60 unit=A
